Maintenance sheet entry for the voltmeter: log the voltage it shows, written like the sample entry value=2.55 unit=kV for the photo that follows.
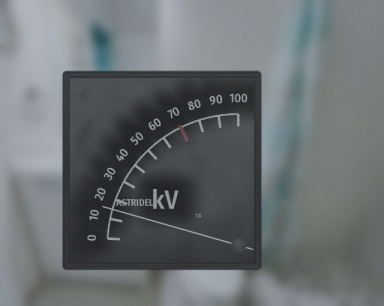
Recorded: value=15 unit=kV
